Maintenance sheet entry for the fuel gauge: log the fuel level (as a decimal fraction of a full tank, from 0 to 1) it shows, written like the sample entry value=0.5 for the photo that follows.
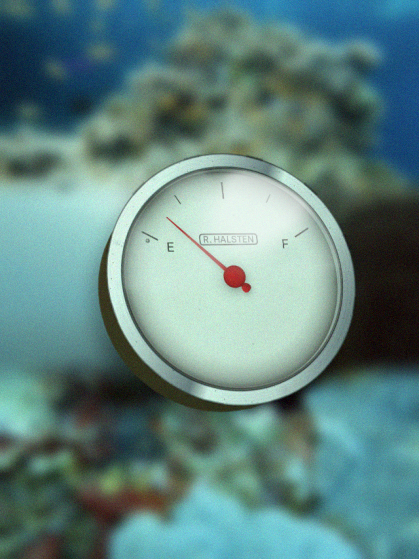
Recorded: value=0.125
